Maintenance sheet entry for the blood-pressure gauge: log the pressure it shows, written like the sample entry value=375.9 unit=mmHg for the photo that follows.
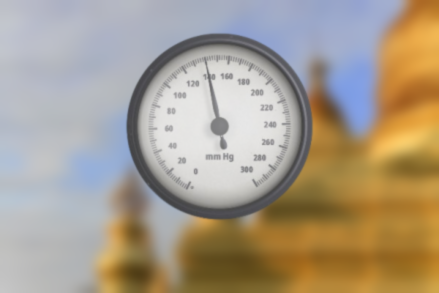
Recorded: value=140 unit=mmHg
